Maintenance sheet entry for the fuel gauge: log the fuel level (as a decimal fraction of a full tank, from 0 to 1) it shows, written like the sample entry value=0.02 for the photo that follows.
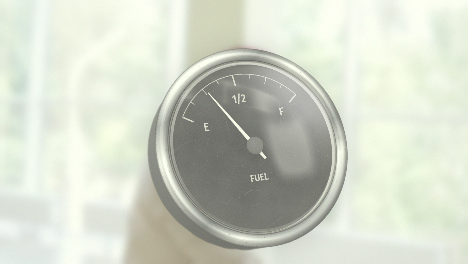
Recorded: value=0.25
